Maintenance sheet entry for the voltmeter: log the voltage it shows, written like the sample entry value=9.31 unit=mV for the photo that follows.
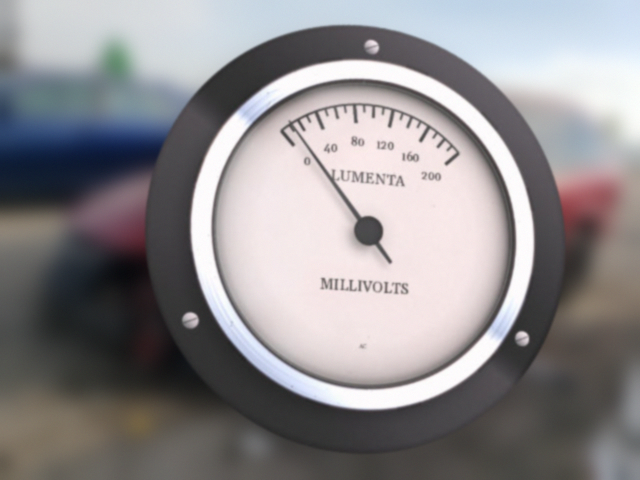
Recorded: value=10 unit=mV
